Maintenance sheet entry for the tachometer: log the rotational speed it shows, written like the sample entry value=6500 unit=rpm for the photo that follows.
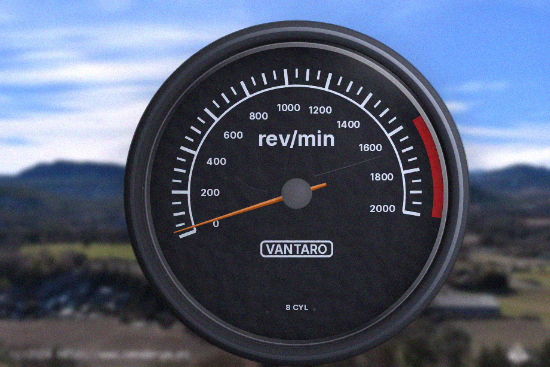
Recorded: value=25 unit=rpm
